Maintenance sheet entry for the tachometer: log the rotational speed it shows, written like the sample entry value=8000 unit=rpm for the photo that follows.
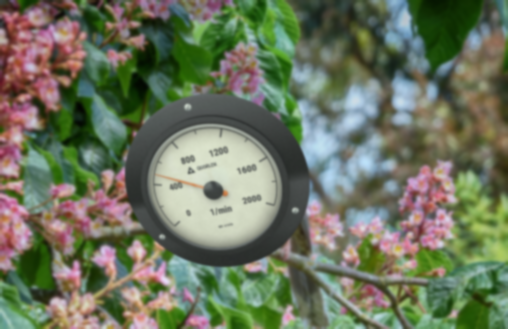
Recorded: value=500 unit=rpm
